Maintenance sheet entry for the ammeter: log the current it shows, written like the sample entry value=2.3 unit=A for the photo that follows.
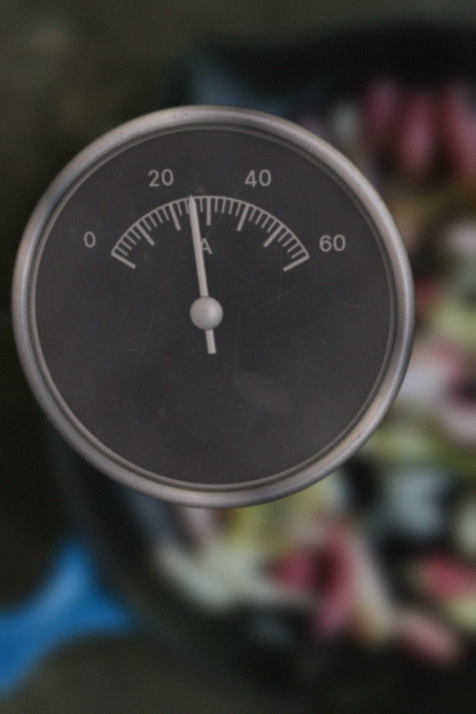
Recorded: value=26 unit=A
